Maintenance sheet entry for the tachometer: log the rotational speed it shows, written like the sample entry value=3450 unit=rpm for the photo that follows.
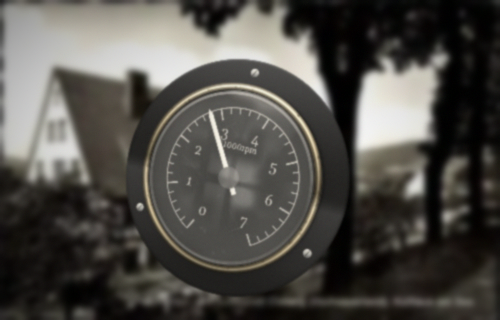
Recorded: value=2800 unit=rpm
